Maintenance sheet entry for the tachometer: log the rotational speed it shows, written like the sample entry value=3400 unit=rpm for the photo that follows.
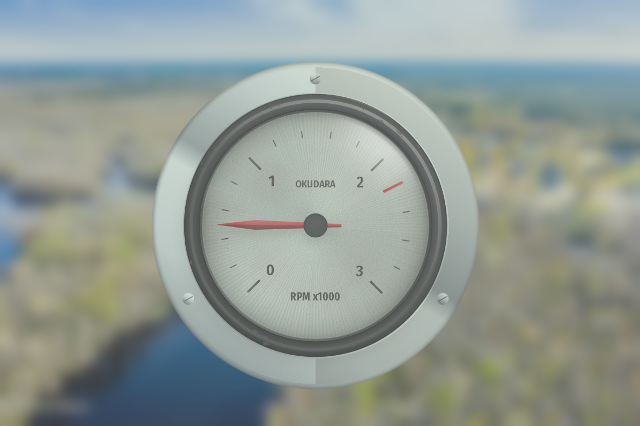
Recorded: value=500 unit=rpm
